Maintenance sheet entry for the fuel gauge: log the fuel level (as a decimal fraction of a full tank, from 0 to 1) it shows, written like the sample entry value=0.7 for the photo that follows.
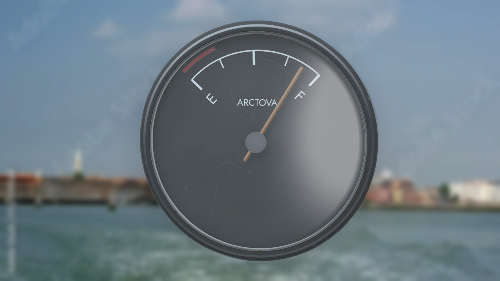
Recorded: value=0.875
